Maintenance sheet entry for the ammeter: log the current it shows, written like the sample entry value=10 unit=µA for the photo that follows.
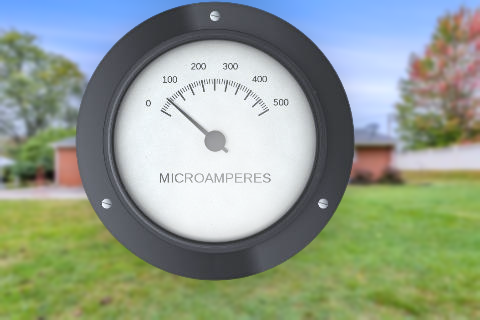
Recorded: value=50 unit=µA
